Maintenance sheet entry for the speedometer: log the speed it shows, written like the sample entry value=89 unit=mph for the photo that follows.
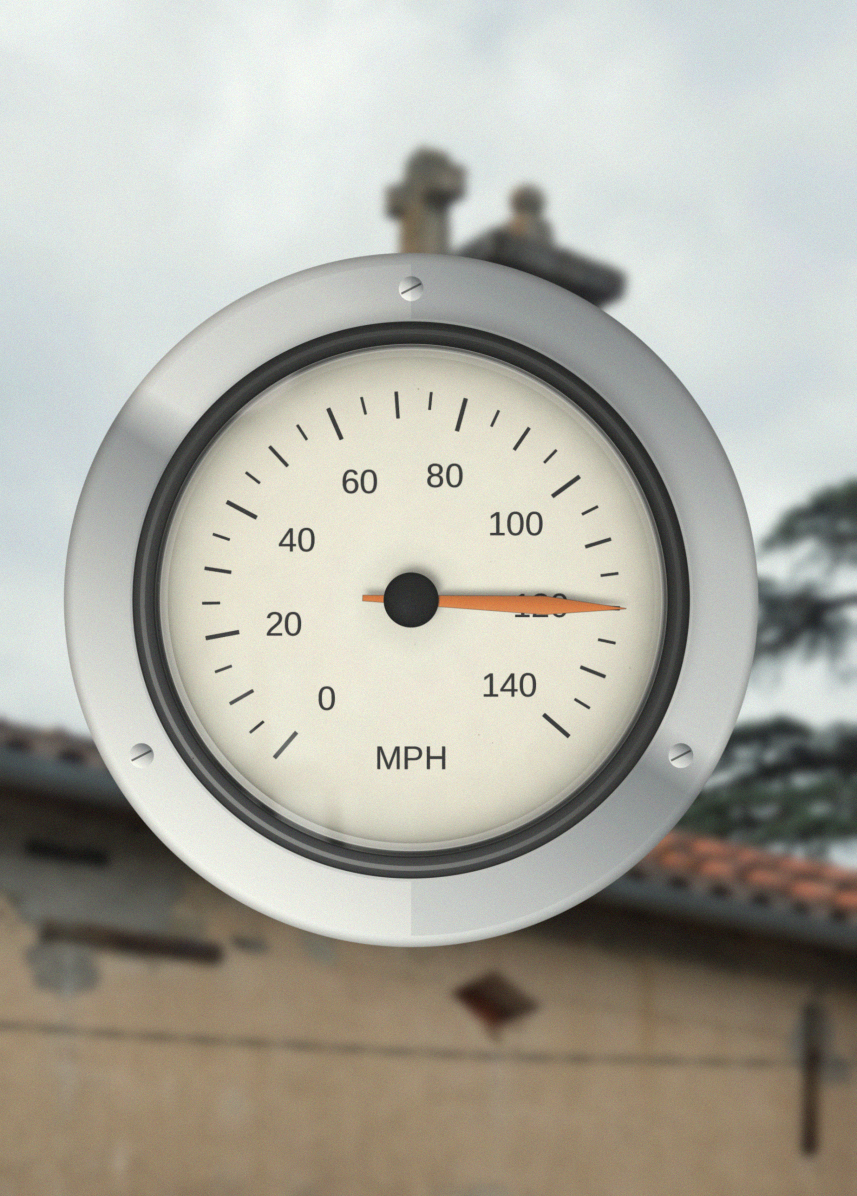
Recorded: value=120 unit=mph
